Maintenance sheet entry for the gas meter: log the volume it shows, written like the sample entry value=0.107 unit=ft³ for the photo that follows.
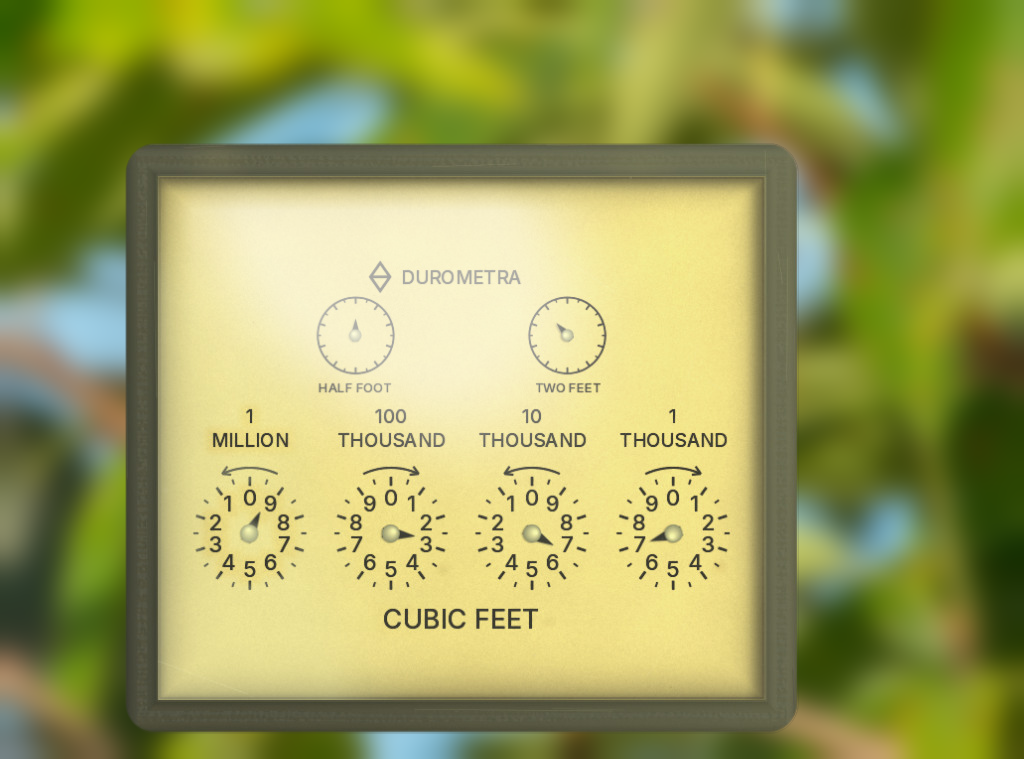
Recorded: value=926700 unit=ft³
